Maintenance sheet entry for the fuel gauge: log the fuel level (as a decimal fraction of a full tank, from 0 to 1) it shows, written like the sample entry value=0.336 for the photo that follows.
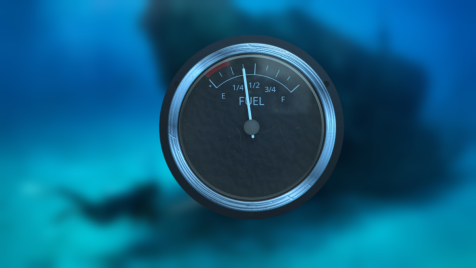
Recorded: value=0.375
